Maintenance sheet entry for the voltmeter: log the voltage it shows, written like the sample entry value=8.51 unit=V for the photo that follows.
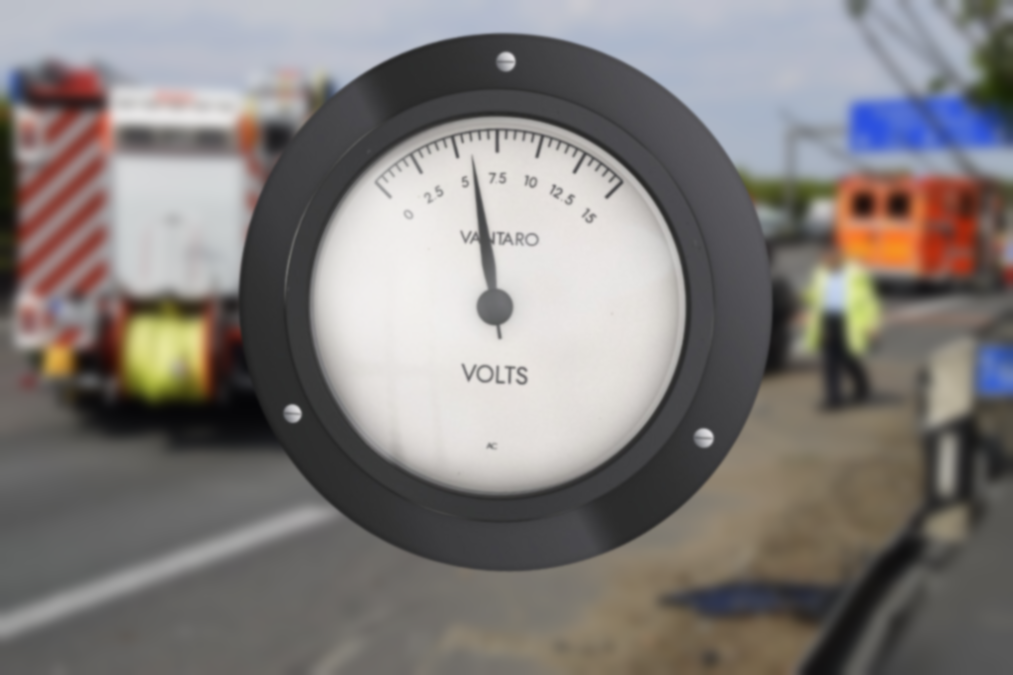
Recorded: value=6 unit=V
